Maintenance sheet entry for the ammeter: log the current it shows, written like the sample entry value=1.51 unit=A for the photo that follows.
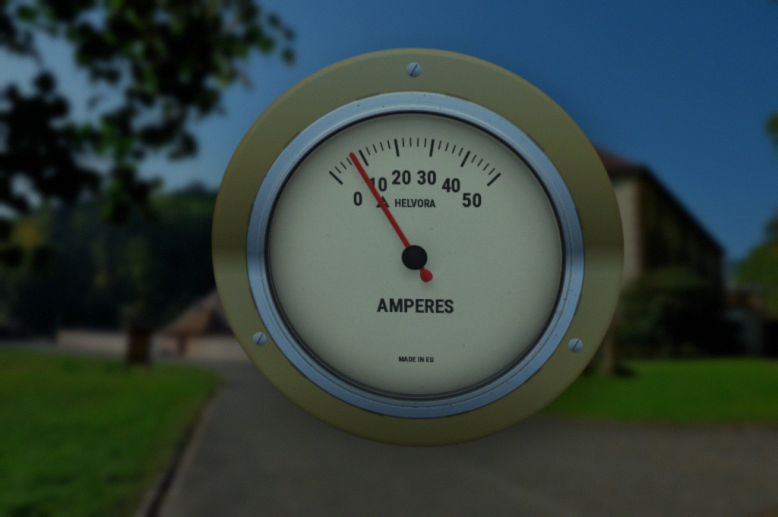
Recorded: value=8 unit=A
